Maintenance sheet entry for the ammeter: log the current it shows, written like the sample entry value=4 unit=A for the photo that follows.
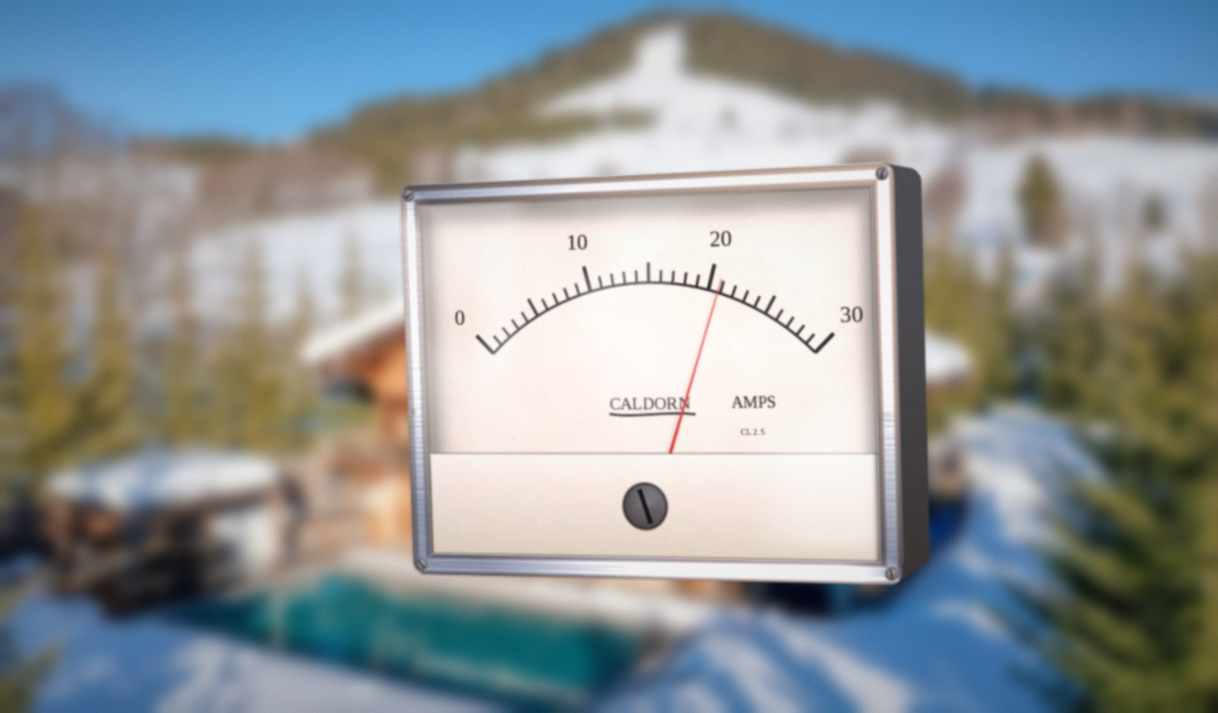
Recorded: value=21 unit=A
